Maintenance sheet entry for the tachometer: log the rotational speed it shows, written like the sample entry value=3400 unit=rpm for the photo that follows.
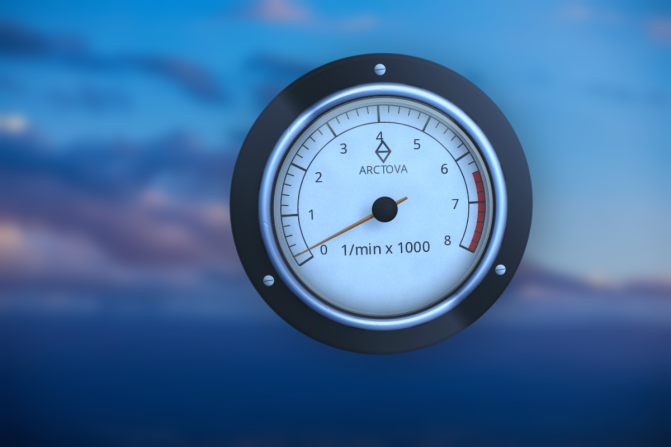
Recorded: value=200 unit=rpm
